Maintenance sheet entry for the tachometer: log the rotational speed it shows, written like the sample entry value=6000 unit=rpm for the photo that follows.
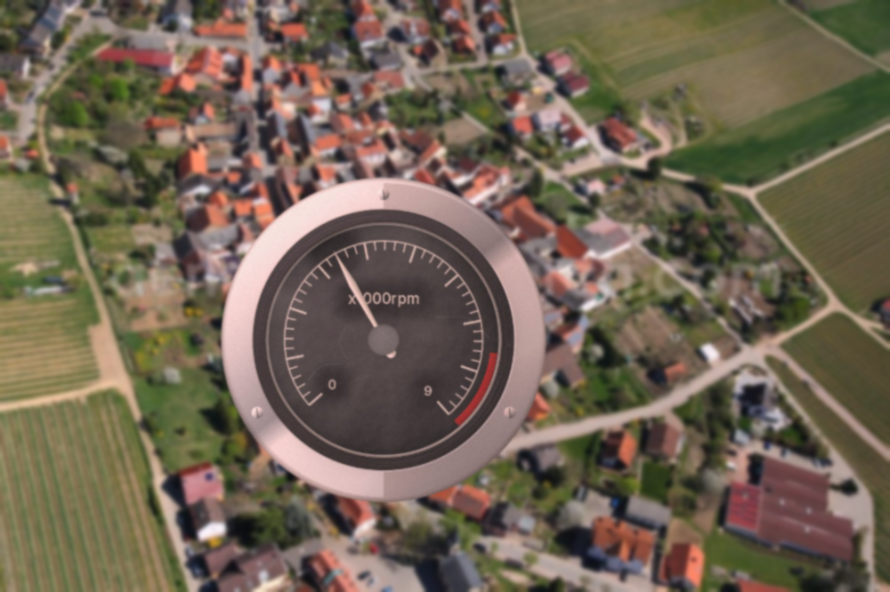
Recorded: value=3400 unit=rpm
